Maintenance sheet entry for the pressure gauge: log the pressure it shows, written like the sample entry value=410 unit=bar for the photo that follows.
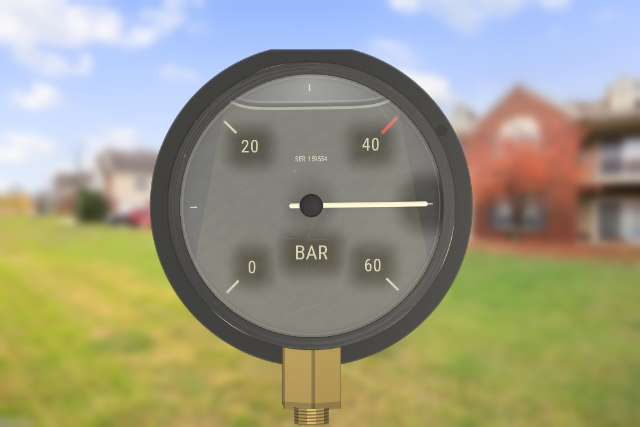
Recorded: value=50 unit=bar
